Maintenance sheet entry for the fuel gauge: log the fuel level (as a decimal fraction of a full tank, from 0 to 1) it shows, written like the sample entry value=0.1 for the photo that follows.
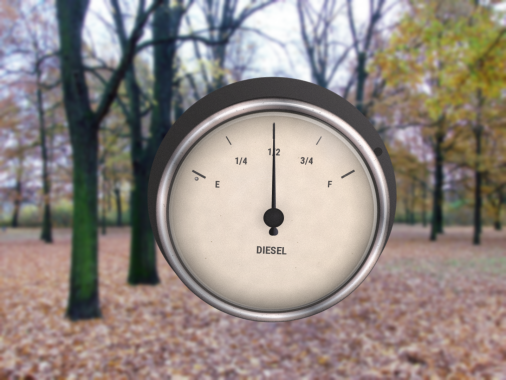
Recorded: value=0.5
